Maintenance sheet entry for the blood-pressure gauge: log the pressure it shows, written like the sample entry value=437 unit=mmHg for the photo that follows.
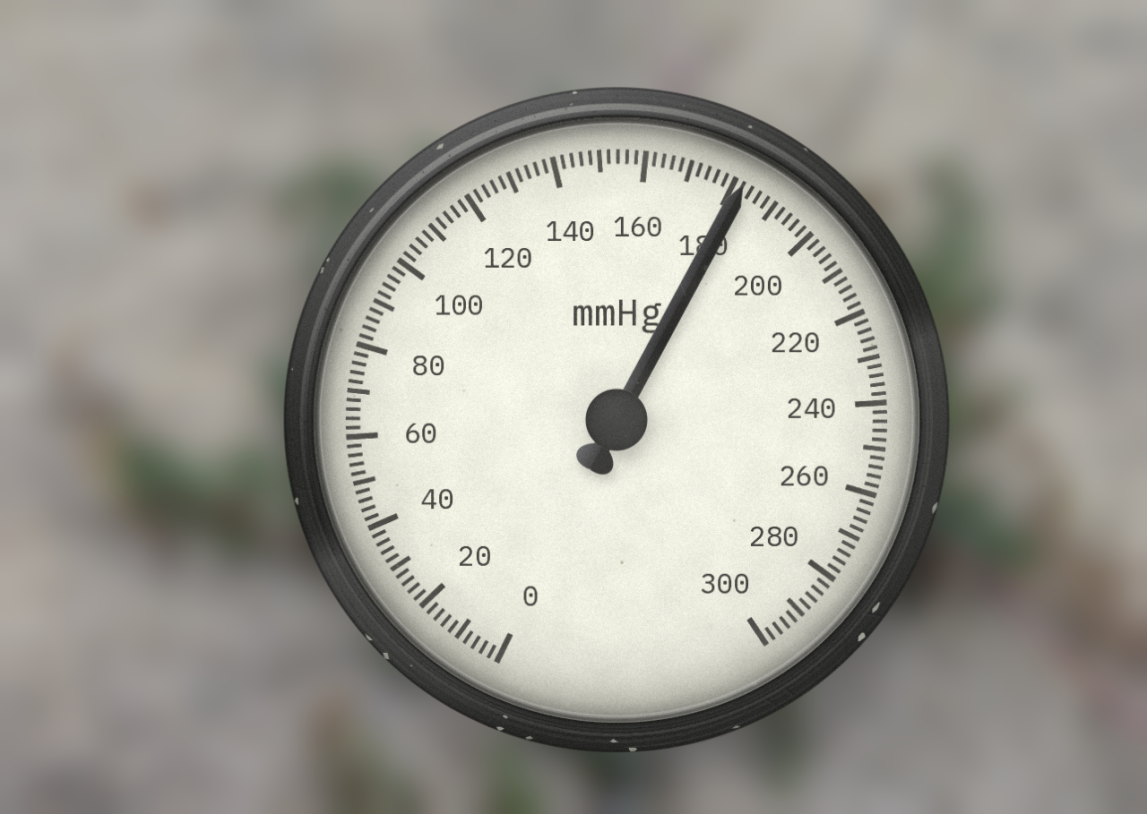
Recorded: value=182 unit=mmHg
